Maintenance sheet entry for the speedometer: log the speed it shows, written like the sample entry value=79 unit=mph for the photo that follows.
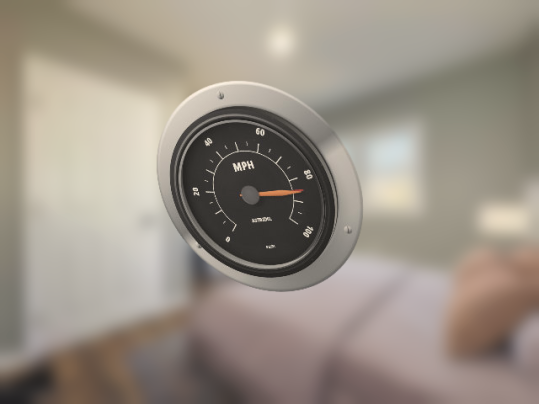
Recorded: value=85 unit=mph
